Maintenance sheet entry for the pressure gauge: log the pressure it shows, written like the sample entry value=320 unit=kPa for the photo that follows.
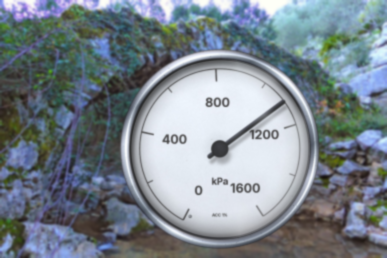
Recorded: value=1100 unit=kPa
